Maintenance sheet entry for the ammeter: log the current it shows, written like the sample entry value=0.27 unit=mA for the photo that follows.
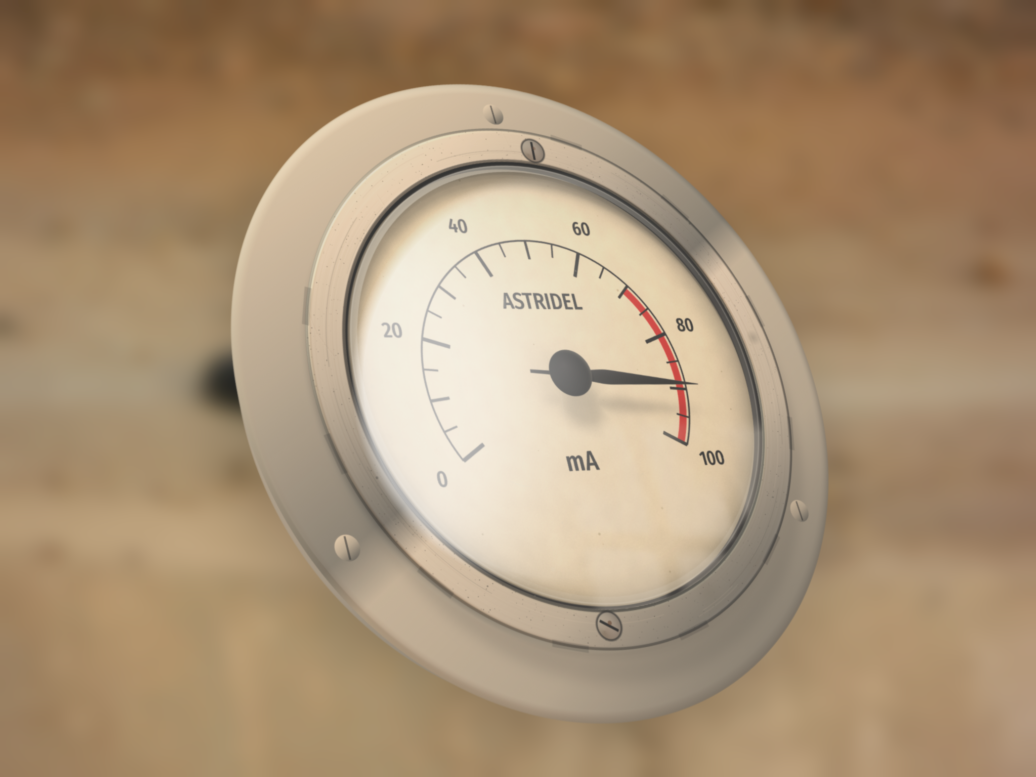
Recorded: value=90 unit=mA
